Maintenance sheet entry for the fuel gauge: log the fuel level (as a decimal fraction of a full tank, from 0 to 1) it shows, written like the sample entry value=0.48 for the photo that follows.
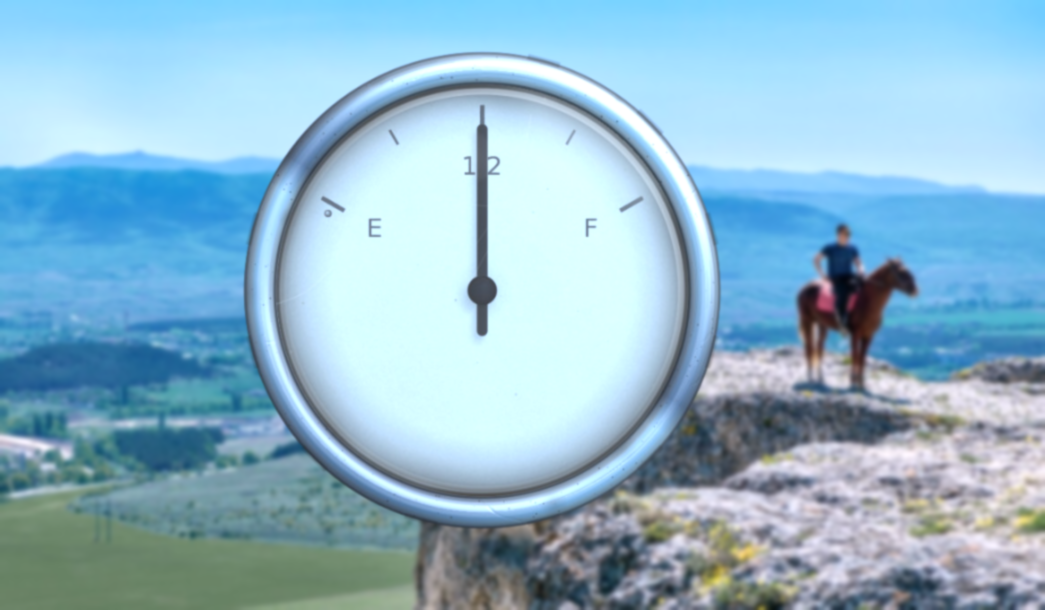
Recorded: value=0.5
